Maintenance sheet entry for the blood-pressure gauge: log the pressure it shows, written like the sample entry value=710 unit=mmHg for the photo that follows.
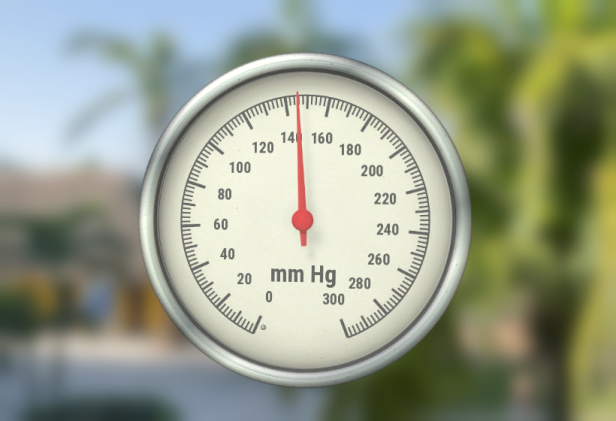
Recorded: value=146 unit=mmHg
